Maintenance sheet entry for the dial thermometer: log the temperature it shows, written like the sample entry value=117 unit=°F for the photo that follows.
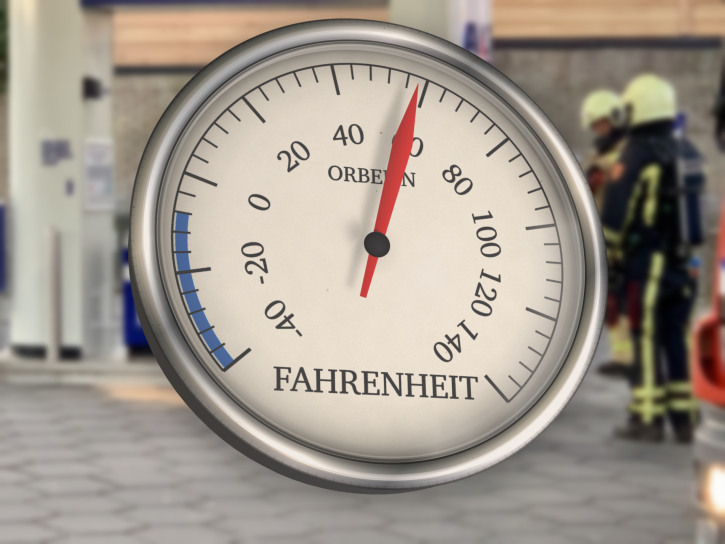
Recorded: value=58 unit=°F
